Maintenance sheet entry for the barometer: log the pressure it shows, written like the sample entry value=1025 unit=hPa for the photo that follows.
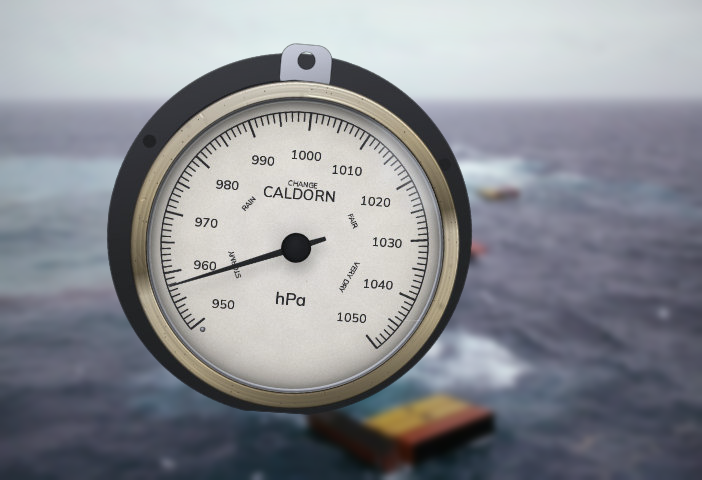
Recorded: value=958 unit=hPa
